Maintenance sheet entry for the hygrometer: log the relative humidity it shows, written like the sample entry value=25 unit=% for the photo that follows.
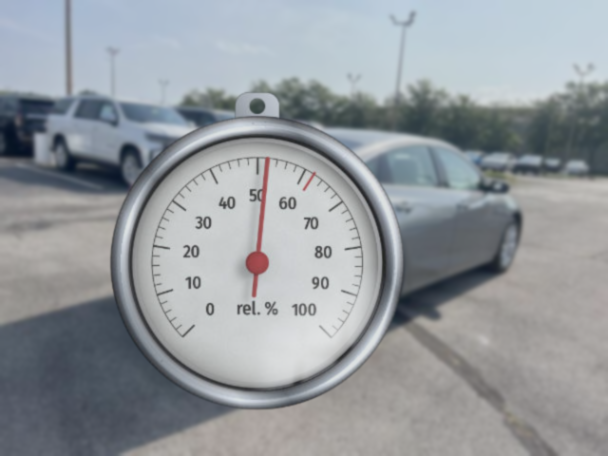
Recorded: value=52 unit=%
